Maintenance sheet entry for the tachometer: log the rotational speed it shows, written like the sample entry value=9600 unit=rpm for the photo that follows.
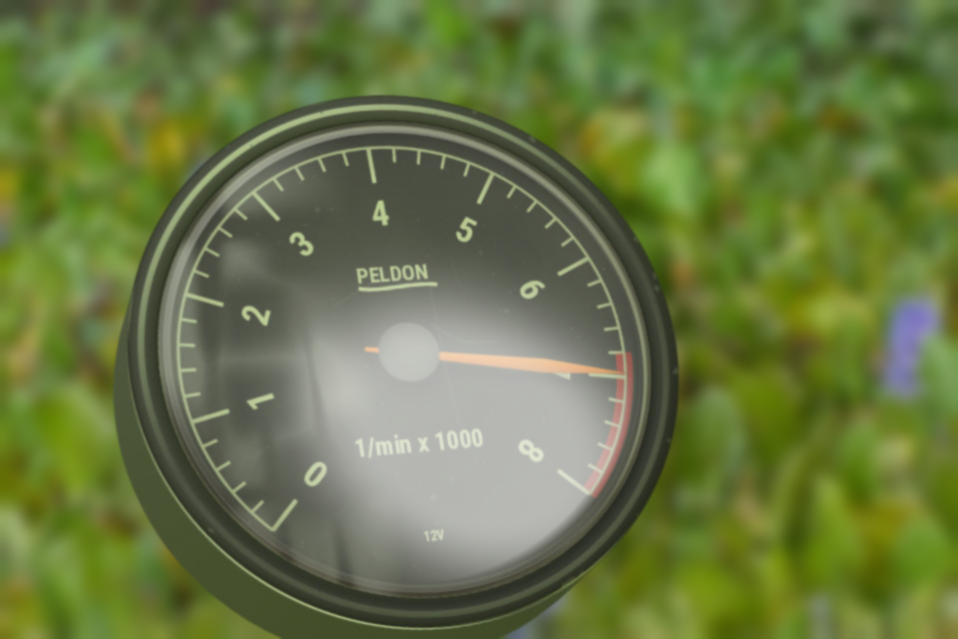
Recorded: value=7000 unit=rpm
